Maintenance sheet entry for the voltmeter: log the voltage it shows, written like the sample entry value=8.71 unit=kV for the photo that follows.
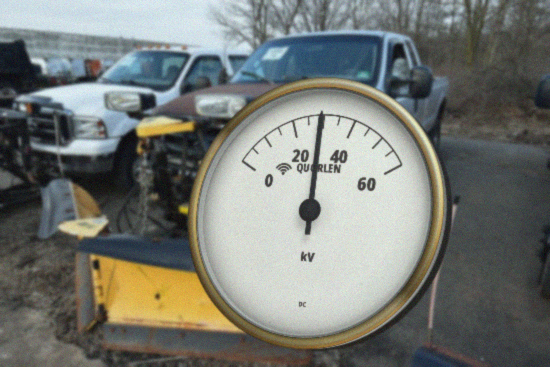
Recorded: value=30 unit=kV
